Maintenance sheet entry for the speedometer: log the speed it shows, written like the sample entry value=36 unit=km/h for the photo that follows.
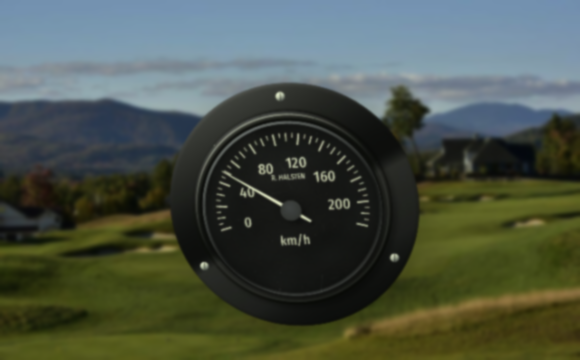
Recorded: value=50 unit=km/h
